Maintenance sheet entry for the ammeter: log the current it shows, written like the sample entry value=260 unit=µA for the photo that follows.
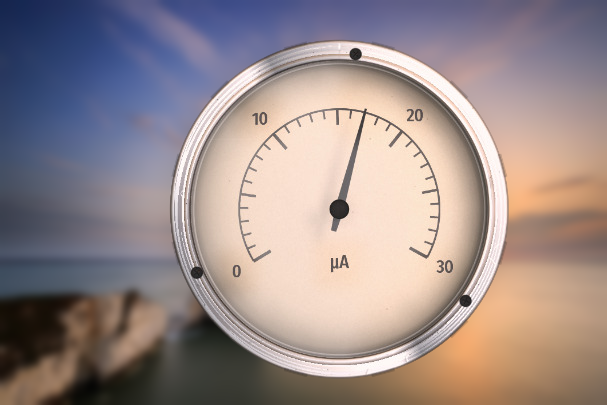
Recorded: value=17 unit=µA
